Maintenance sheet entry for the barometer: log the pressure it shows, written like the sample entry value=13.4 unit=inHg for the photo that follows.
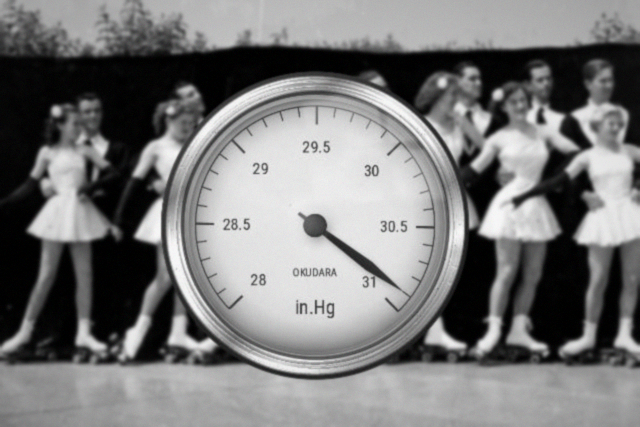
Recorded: value=30.9 unit=inHg
